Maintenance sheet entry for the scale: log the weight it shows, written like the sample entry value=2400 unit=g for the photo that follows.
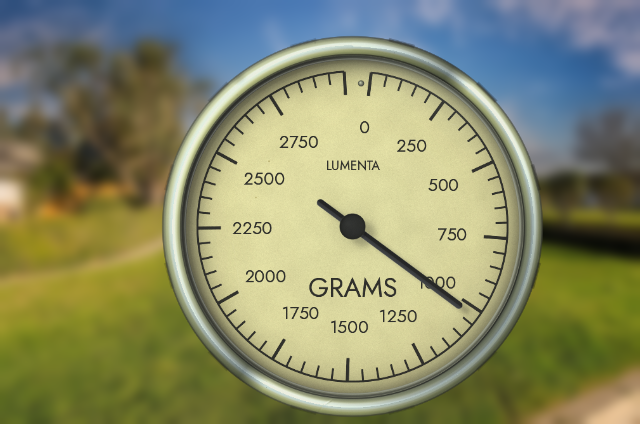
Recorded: value=1025 unit=g
